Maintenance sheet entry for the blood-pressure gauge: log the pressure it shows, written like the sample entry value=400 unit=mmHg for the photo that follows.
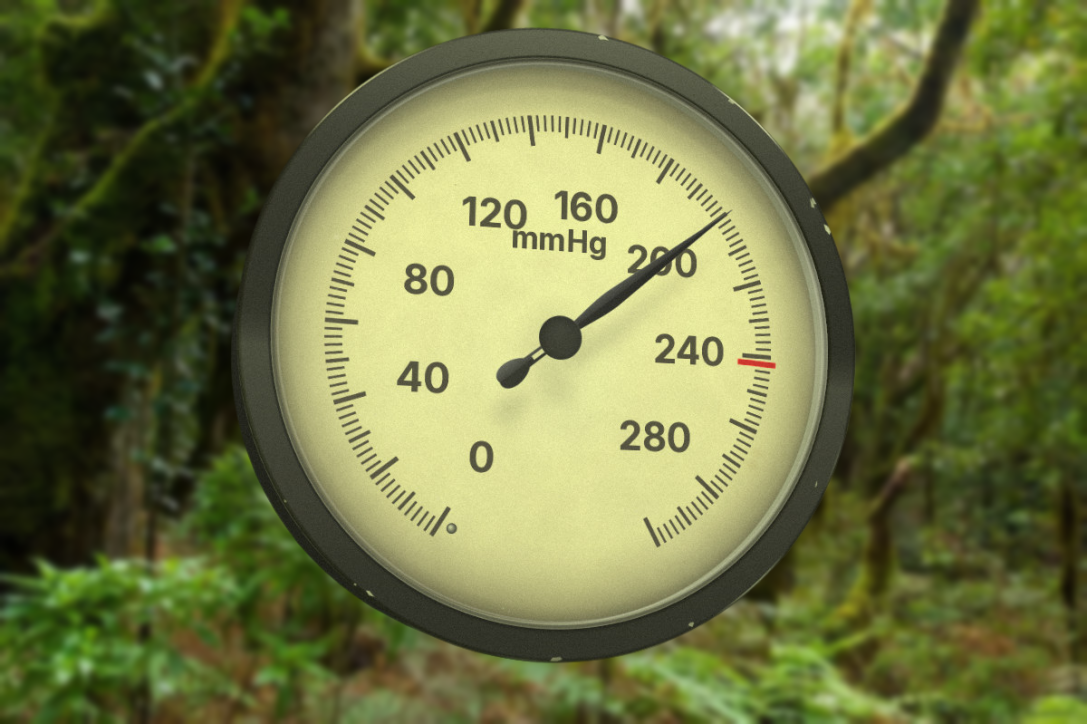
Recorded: value=200 unit=mmHg
